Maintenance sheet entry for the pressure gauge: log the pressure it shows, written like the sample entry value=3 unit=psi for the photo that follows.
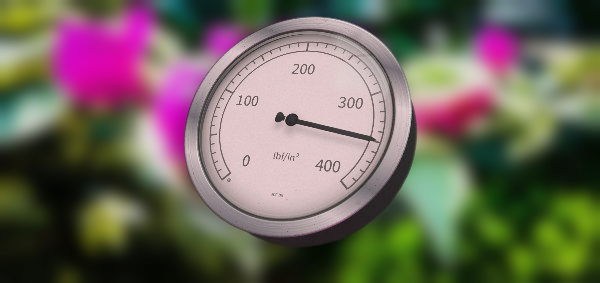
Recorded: value=350 unit=psi
